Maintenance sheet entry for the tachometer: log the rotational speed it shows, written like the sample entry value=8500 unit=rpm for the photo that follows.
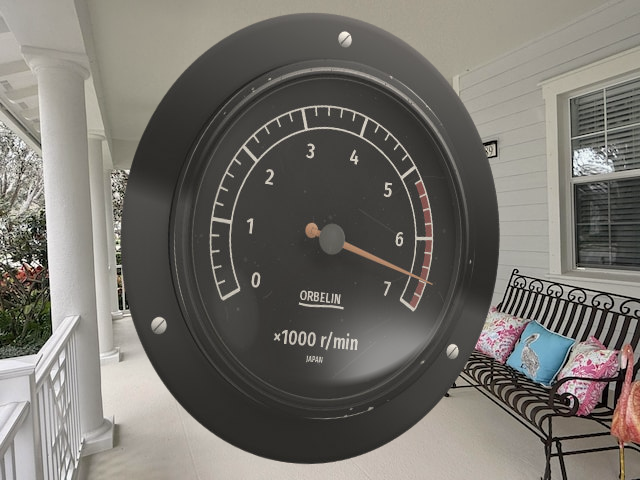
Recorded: value=6600 unit=rpm
